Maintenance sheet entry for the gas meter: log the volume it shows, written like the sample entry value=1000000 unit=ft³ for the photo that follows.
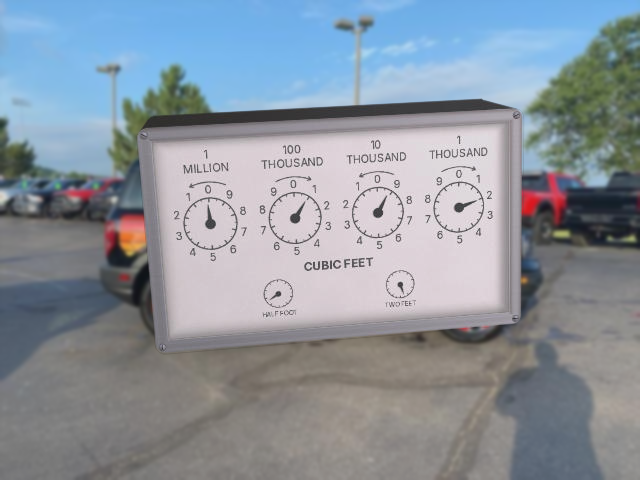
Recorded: value=9200 unit=ft³
